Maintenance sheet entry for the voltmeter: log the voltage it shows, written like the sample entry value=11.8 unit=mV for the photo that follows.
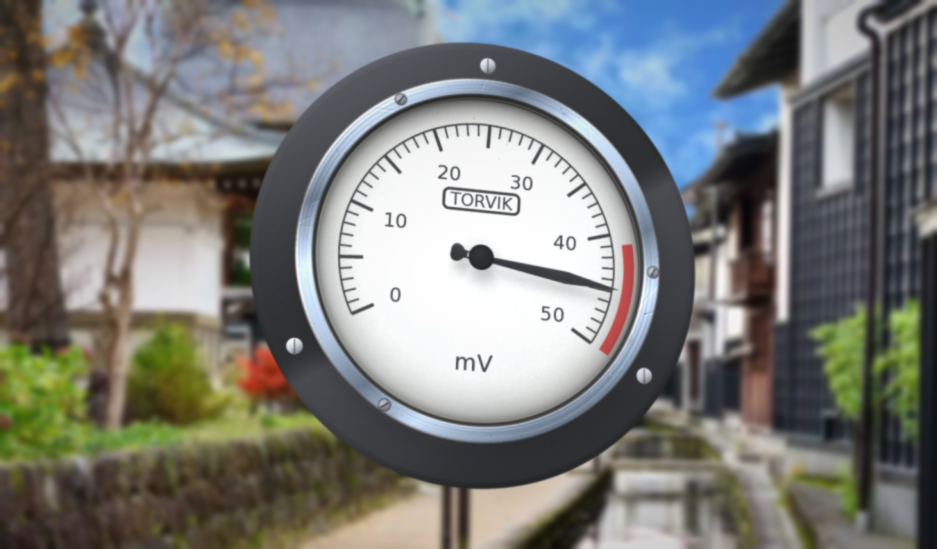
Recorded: value=45 unit=mV
